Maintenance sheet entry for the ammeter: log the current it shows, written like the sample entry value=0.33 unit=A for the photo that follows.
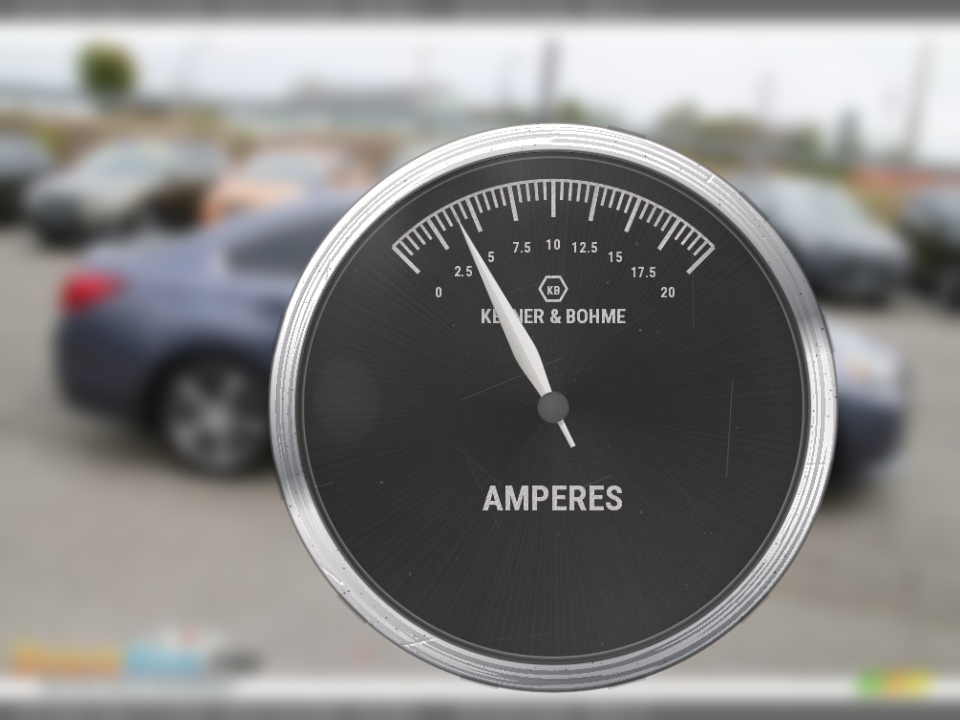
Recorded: value=4 unit=A
